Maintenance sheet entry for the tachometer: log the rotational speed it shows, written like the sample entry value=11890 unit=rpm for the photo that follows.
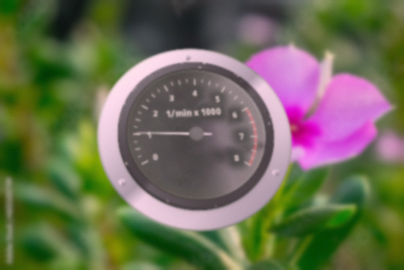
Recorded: value=1000 unit=rpm
